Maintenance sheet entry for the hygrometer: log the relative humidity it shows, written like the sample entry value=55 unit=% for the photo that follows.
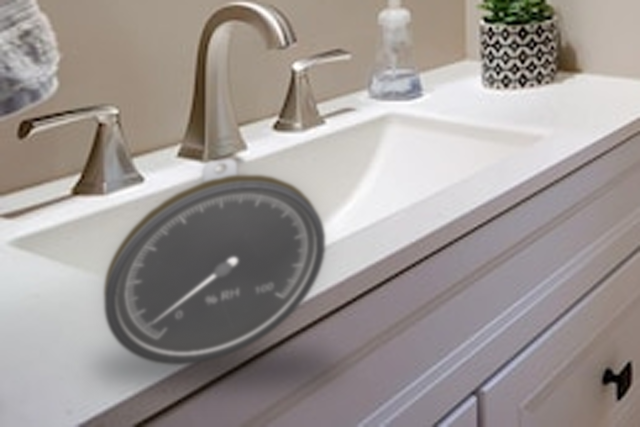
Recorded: value=5 unit=%
